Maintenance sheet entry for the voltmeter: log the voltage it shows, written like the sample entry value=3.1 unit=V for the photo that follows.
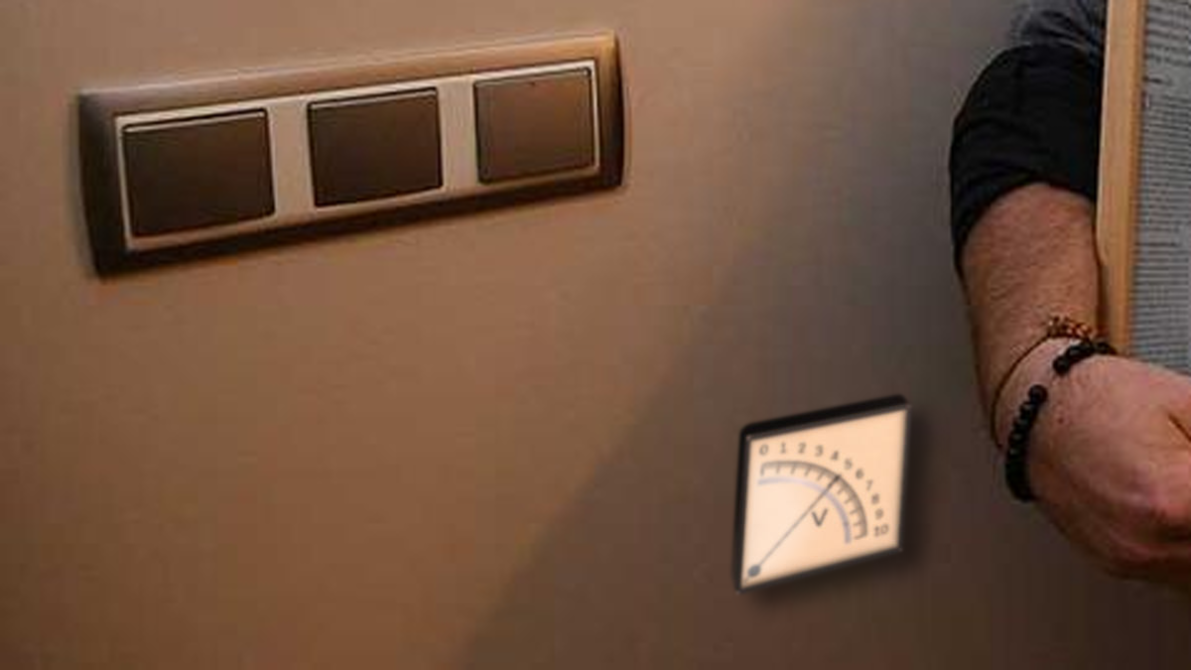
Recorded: value=5 unit=V
